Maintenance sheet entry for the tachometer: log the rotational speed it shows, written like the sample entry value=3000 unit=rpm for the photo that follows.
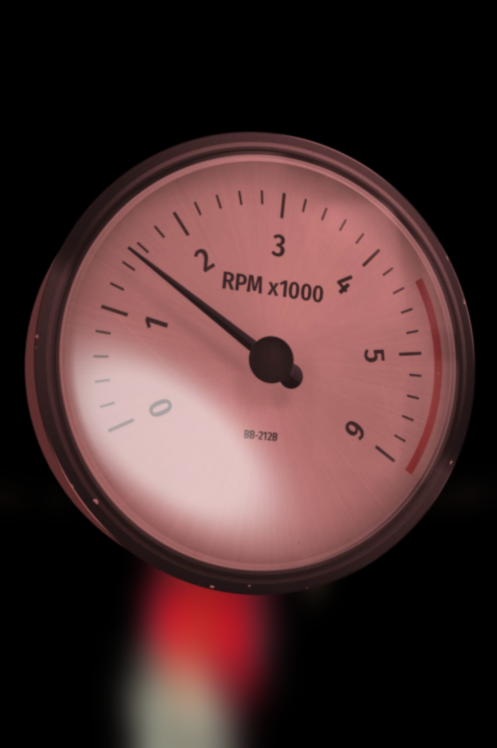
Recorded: value=1500 unit=rpm
